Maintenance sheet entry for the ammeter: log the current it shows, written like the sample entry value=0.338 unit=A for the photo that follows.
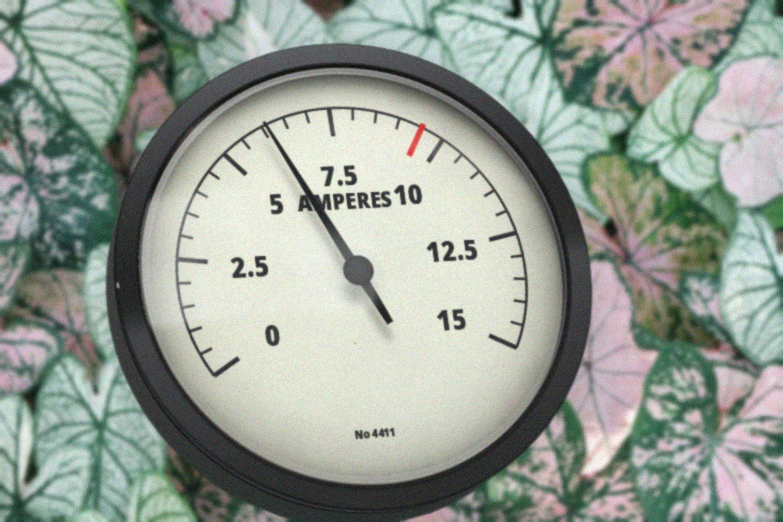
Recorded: value=6 unit=A
